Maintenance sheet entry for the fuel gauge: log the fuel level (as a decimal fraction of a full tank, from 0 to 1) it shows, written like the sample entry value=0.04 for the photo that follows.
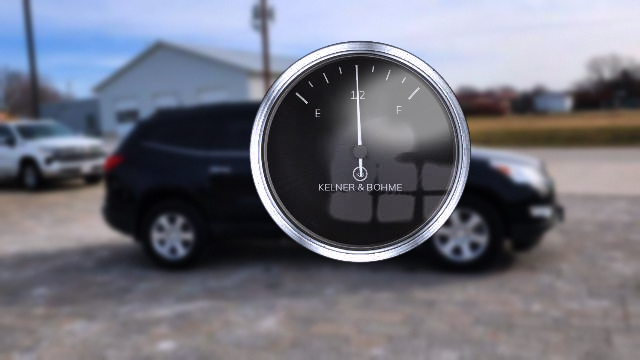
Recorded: value=0.5
